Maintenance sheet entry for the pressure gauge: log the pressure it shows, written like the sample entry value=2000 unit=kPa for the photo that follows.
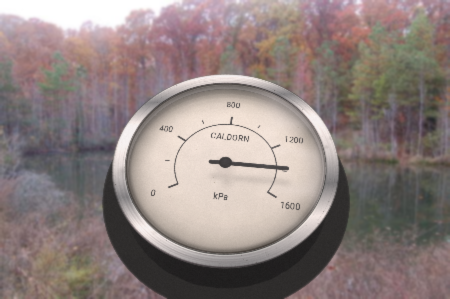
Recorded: value=1400 unit=kPa
